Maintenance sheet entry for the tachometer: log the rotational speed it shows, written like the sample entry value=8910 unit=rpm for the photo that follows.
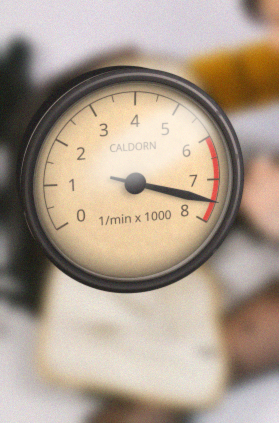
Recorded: value=7500 unit=rpm
